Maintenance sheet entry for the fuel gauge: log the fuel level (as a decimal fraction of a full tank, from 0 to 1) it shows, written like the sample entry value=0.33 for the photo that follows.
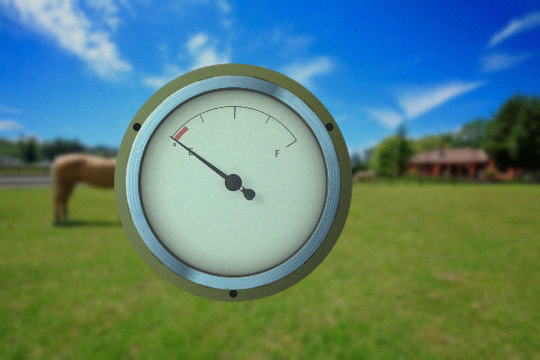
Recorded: value=0
